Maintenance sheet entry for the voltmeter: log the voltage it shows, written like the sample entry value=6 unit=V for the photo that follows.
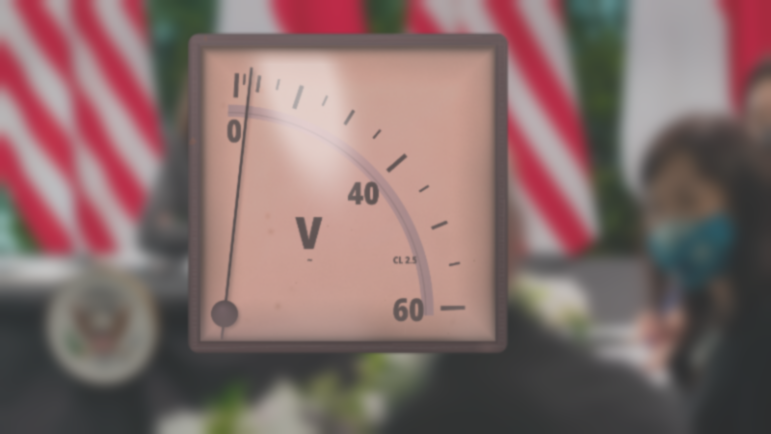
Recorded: value=7.5 unit=V
